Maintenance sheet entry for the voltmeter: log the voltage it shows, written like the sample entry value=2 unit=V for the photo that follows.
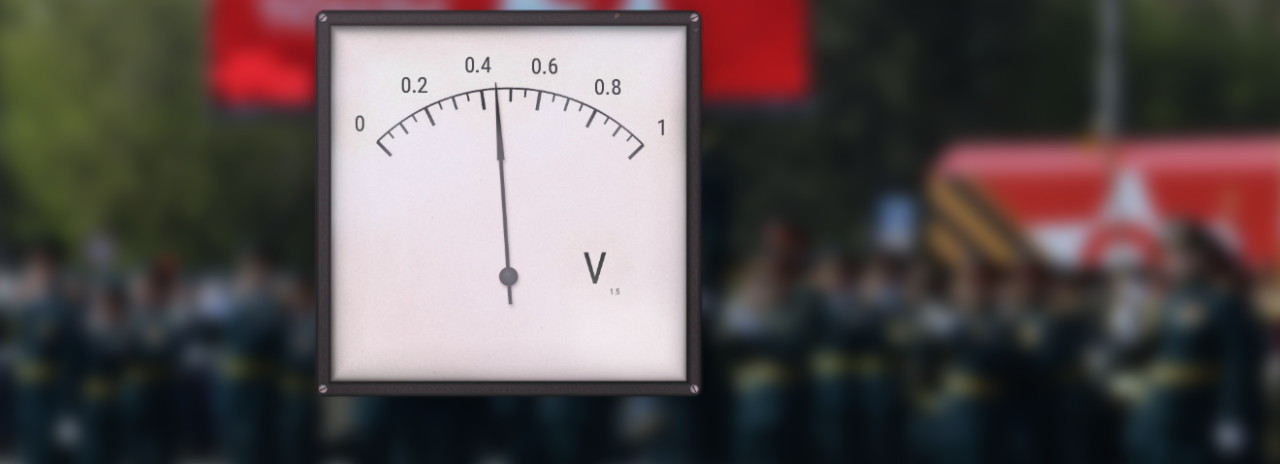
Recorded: value=0.45 unit=V
